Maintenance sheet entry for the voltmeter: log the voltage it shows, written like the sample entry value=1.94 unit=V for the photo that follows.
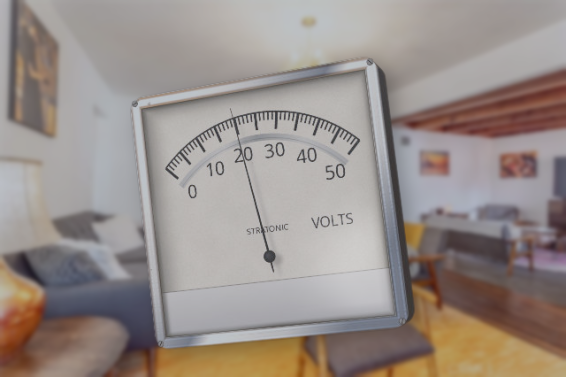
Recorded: value=20 unit=V
